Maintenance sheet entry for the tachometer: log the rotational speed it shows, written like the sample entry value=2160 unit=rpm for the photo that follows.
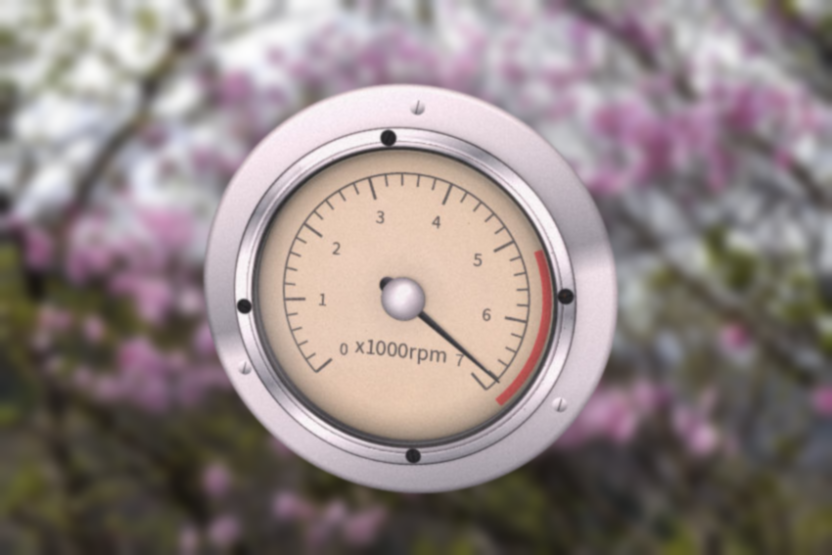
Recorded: value=6800 unit=rpm
